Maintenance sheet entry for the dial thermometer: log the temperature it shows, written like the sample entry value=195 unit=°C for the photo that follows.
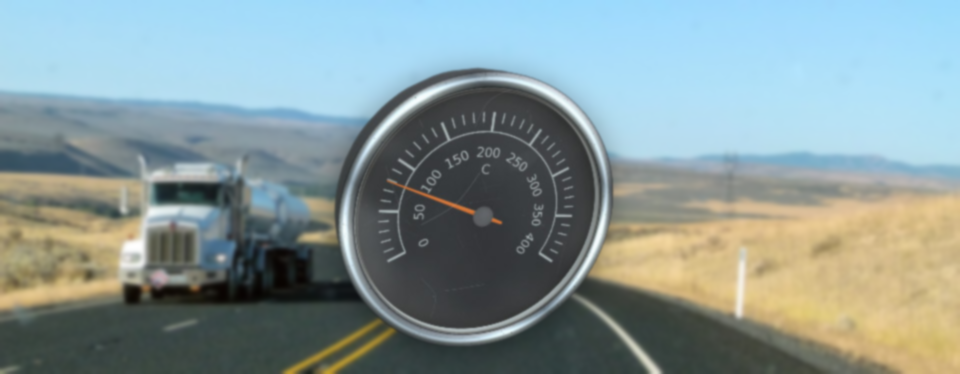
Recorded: value=80 unit=°C
